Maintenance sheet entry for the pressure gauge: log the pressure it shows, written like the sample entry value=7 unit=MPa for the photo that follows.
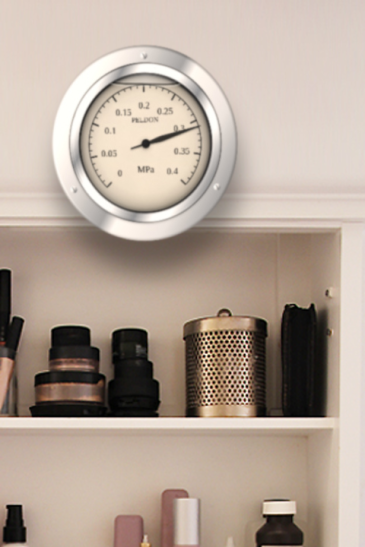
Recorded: value=0.31 unit=MPa
